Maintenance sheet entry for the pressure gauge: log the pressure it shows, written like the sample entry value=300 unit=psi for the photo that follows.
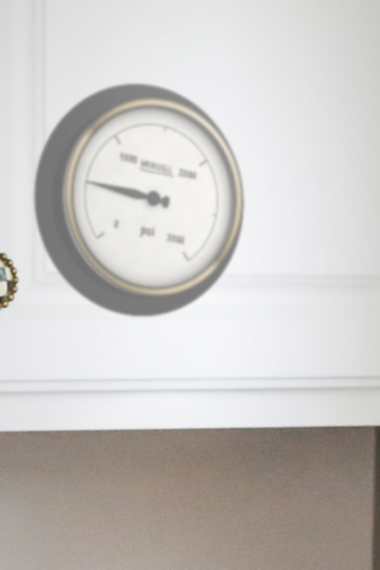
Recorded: value=500 unit=psi
